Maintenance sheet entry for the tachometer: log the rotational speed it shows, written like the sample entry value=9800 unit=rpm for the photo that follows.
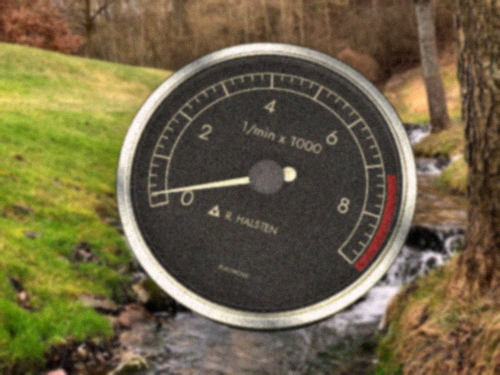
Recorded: value=200 unit=rpm
